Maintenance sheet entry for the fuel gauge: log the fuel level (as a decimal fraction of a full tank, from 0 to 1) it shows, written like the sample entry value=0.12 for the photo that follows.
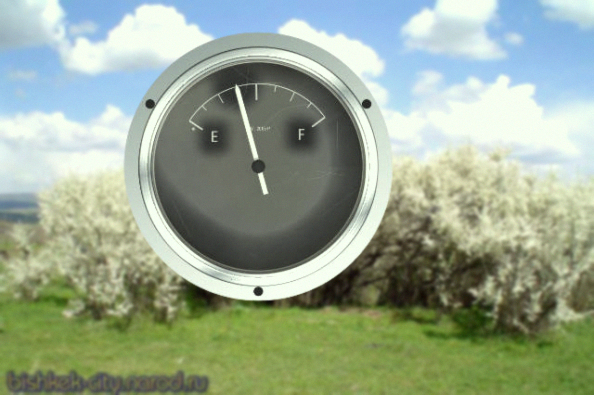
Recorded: value=0.375
